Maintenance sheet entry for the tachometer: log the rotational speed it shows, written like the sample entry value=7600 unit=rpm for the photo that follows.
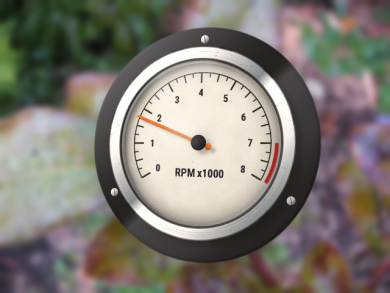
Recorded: value=1750 unit=rpm
